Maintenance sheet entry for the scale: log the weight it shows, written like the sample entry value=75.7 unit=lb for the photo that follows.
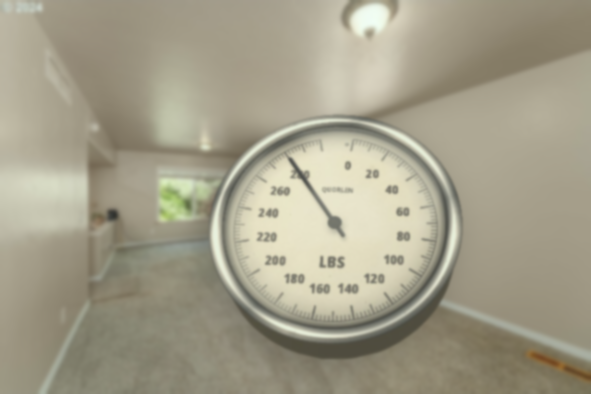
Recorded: value=280 unit=lb
